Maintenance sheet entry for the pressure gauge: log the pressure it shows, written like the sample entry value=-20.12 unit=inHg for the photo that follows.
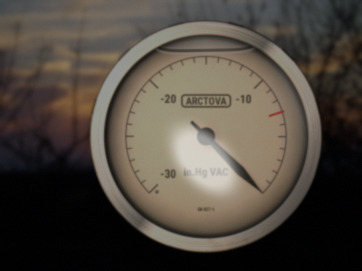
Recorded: value=0 unit=inHg
